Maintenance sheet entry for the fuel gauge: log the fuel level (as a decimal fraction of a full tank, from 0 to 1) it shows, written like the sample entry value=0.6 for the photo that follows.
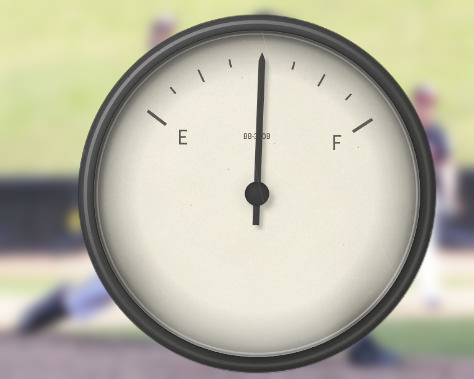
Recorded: value=0.5
